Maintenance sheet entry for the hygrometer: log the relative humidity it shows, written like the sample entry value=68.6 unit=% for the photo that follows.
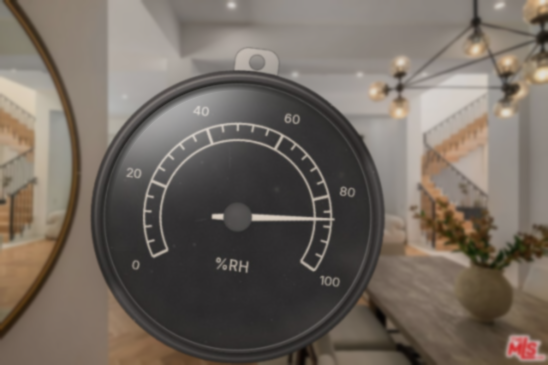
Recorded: value=86 unit=%
